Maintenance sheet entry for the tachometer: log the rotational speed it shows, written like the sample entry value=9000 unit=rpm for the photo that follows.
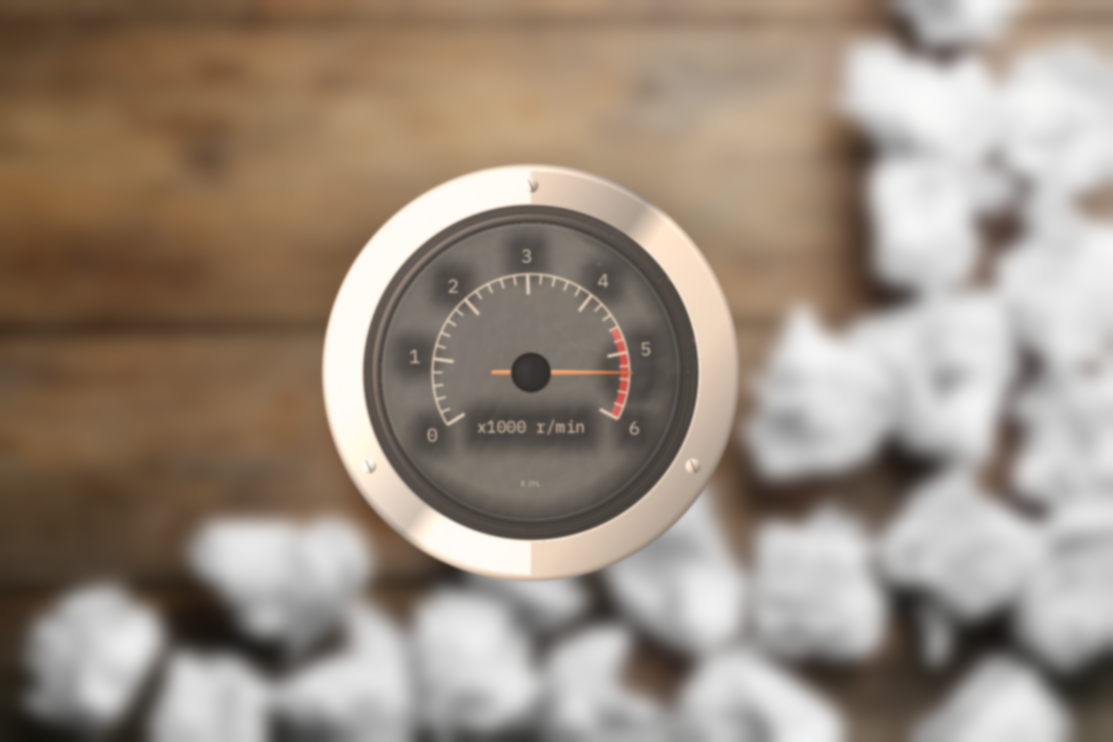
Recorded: value=5300 unit=rpm
